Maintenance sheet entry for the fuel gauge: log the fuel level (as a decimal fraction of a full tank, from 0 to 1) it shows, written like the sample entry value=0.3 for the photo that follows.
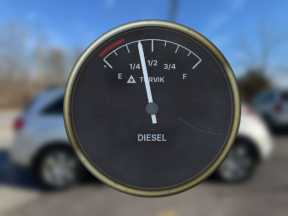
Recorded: value=0.375
